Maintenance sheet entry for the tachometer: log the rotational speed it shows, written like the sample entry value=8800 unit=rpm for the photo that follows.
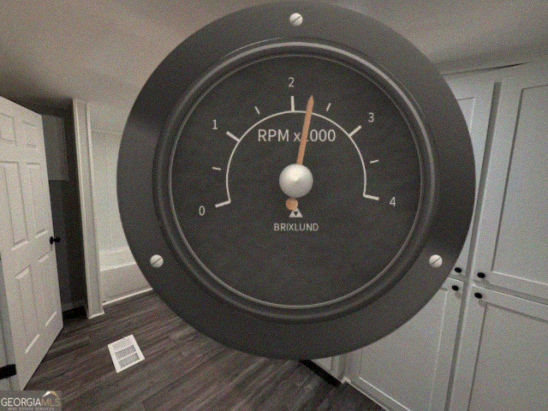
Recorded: value=2250 unit=rpm
